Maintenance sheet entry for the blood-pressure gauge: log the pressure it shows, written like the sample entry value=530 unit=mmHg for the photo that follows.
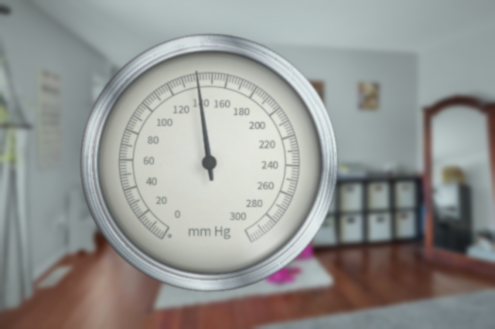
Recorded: value=140 unit=mmHg
